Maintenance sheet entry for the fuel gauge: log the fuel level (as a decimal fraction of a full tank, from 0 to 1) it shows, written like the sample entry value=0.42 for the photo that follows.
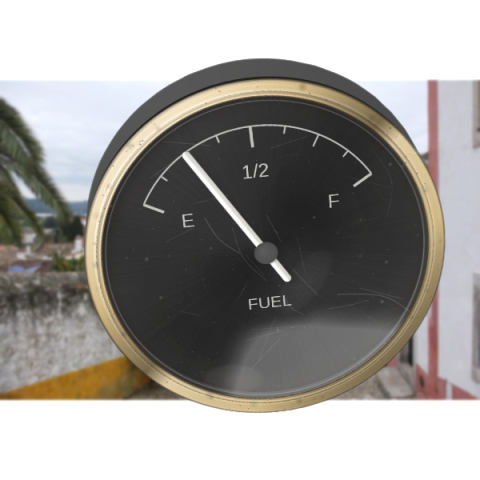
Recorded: value=0.25
